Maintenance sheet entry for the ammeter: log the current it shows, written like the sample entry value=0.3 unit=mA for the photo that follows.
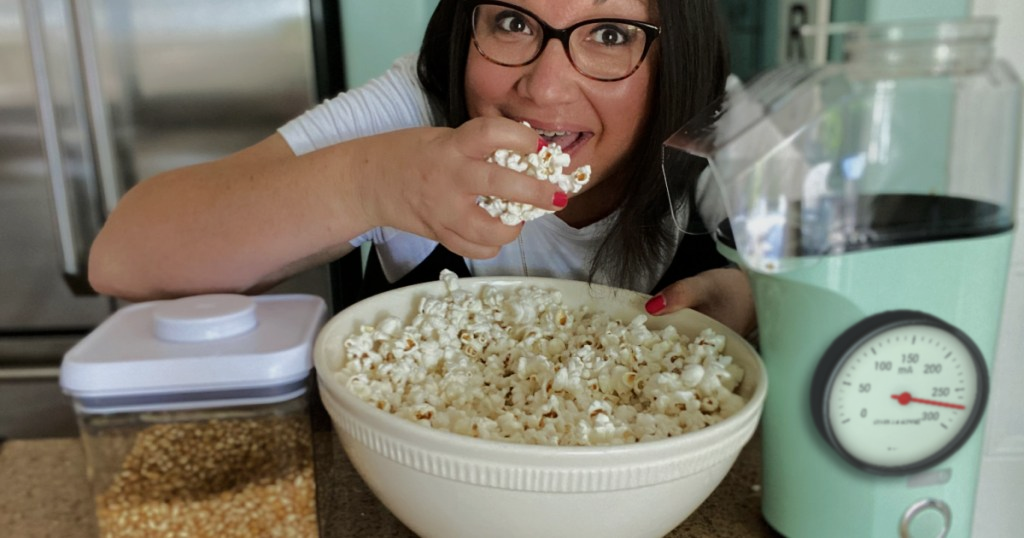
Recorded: value=270 unit=mA
